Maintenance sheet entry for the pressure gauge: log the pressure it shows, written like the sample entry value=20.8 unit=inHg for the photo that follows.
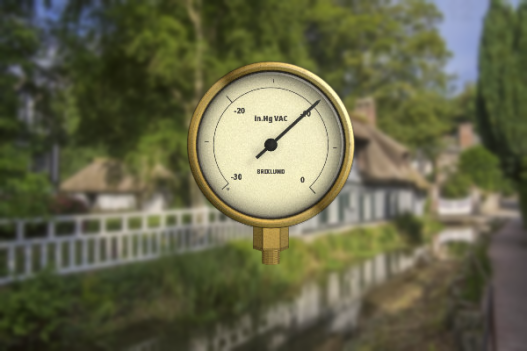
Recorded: value=-10 unit=inHg
